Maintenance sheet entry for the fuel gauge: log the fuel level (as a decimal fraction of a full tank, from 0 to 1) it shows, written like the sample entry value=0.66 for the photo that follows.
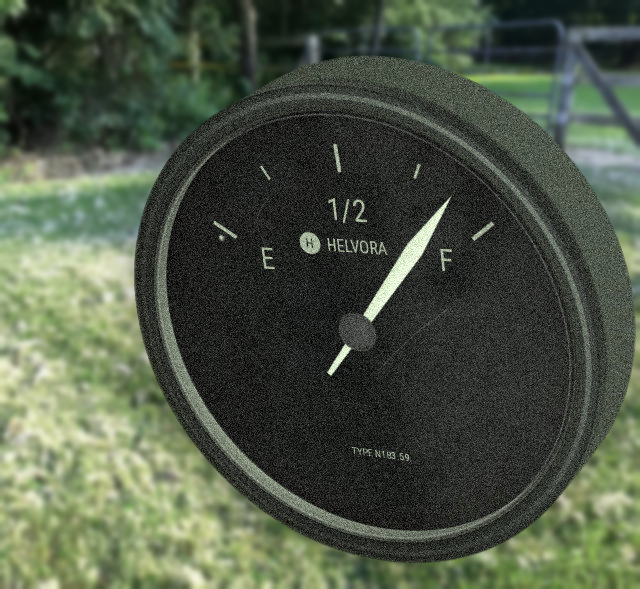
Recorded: value=0.875
